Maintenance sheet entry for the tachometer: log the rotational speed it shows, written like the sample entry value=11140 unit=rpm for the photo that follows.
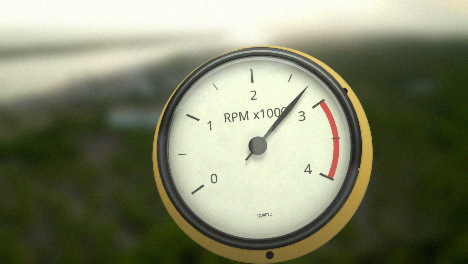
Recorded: value=2750 unit=rpm
